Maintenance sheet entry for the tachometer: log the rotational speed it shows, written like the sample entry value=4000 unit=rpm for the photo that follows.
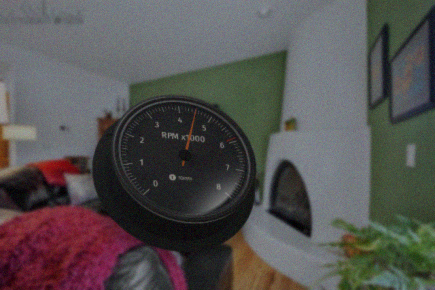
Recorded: value=4500 unit=rpm
